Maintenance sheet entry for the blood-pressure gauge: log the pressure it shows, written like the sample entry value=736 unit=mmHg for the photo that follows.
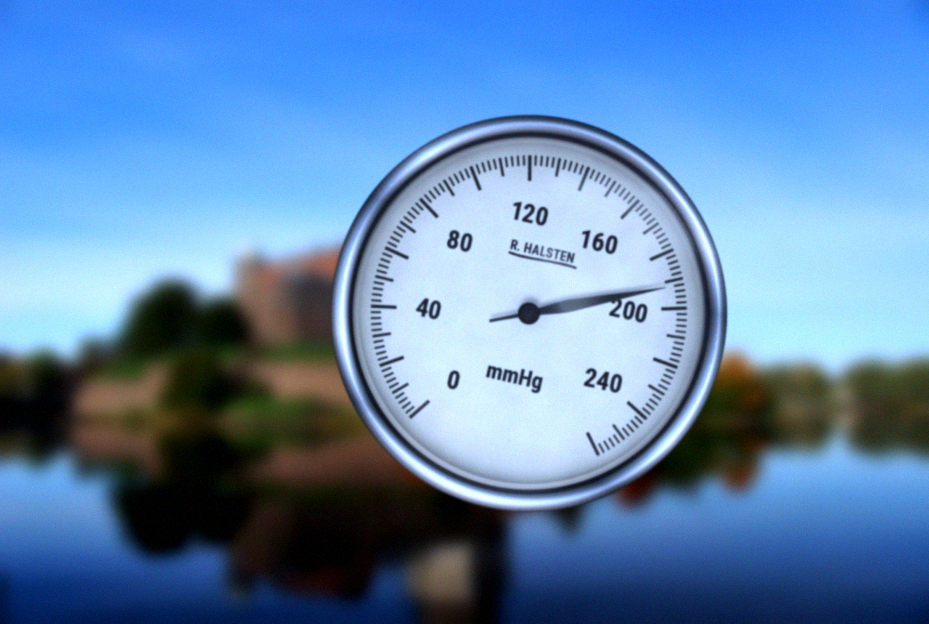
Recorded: value=192 unit=mmHg
